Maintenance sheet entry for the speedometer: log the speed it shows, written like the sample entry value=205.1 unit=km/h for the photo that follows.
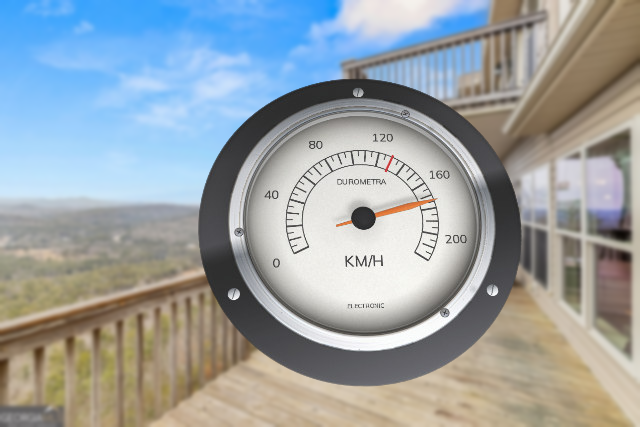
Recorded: value=175 unit=km/h
